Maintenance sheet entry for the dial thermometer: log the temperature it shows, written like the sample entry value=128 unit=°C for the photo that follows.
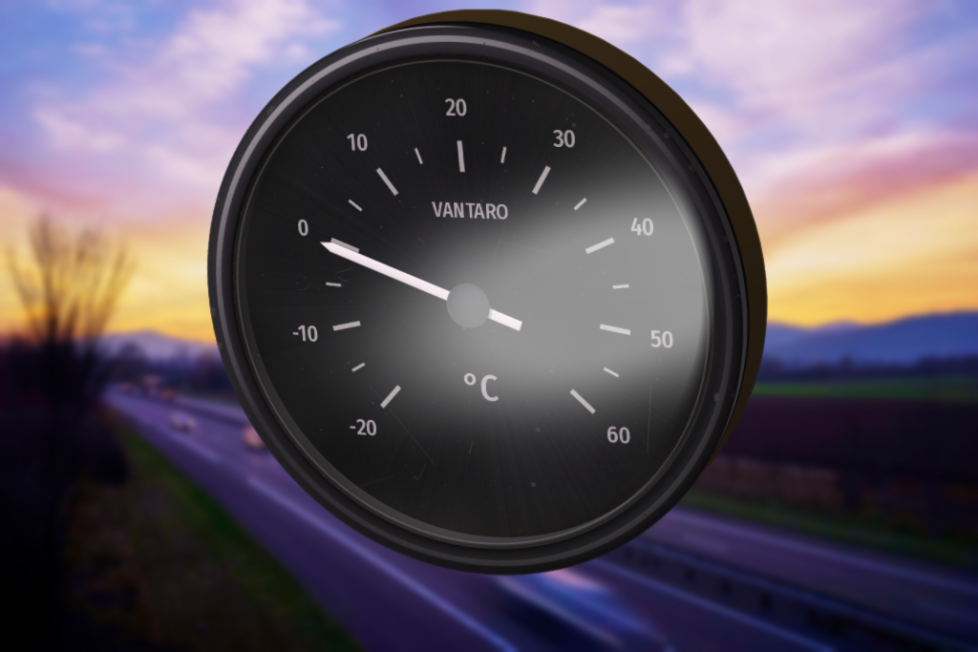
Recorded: value=0 unit=°C
